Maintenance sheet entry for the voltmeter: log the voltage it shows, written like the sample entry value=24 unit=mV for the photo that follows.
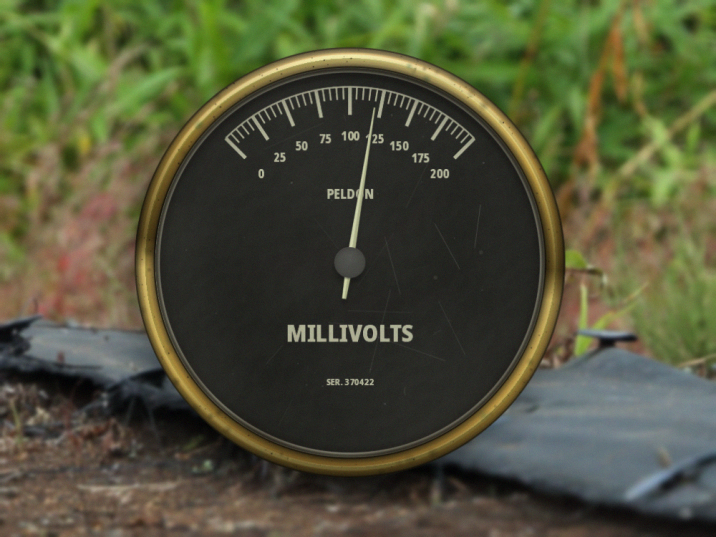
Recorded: value=120 unit=mV
